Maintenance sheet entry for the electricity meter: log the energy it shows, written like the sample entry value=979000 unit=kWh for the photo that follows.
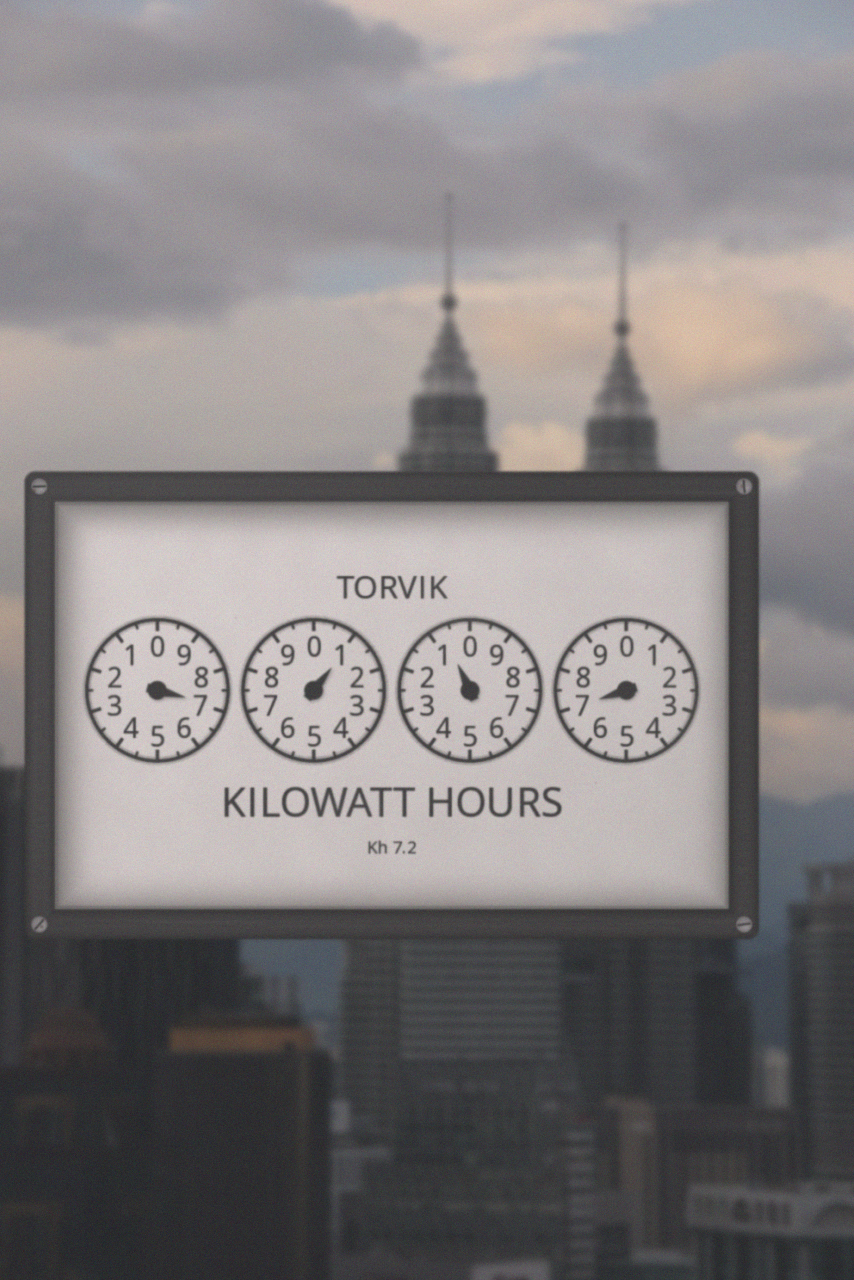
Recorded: value=7107 unit=kWh
